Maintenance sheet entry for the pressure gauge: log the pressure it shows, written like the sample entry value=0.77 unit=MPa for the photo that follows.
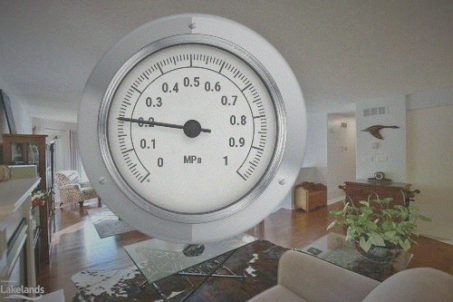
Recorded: value=0.2 unit=MPa
